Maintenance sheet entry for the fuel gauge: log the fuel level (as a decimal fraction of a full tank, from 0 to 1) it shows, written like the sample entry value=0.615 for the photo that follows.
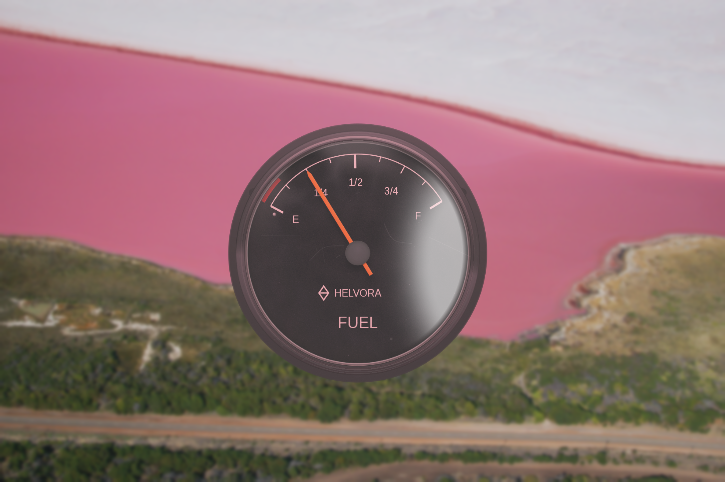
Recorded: value=0.25
